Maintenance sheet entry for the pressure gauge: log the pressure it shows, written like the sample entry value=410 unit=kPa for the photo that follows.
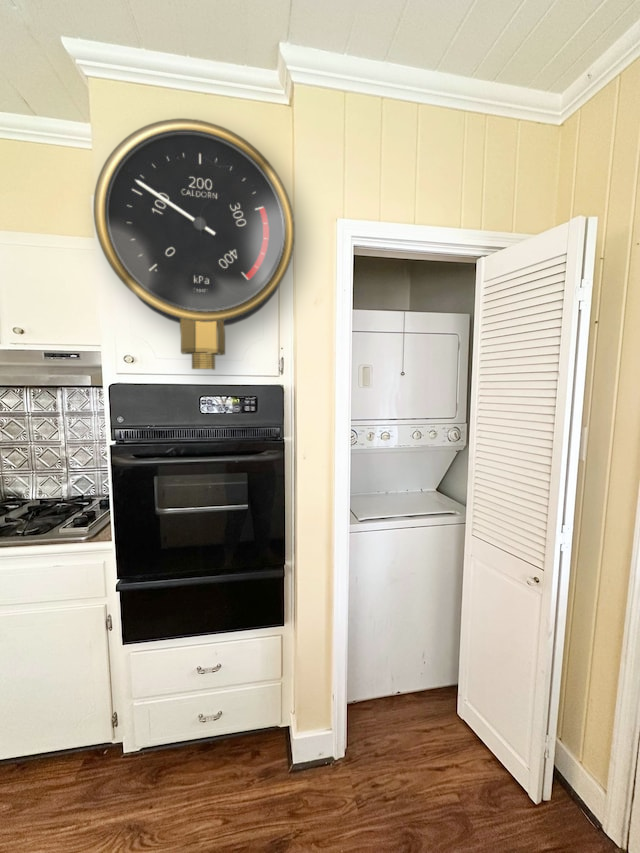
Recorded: value=110 unit=kPa
